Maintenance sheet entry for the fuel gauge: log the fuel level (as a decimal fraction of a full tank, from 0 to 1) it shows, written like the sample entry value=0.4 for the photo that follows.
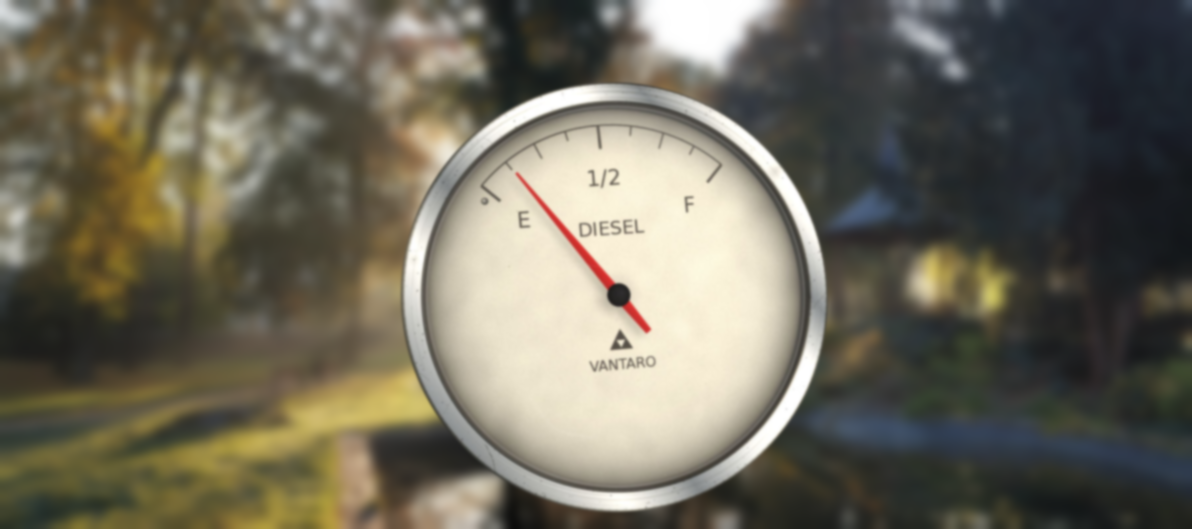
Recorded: value=0.125
